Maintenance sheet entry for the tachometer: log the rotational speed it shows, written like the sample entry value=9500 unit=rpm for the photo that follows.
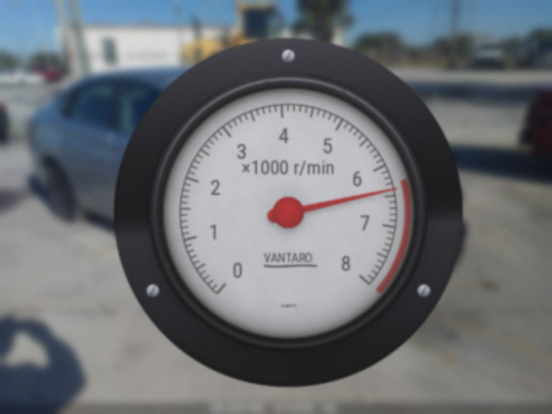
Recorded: value=6400 unit=rpm
